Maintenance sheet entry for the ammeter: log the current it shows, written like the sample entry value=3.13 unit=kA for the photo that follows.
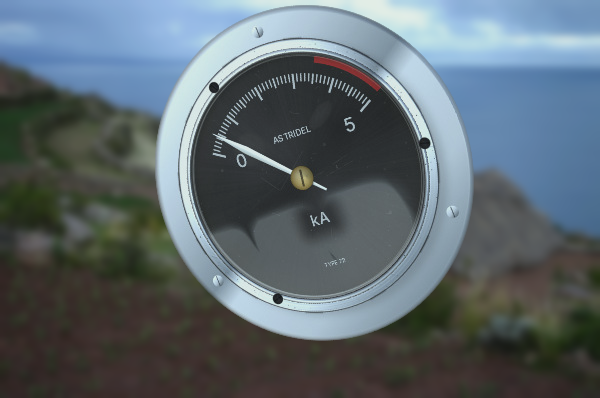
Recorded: value=0.5 unit=kA
